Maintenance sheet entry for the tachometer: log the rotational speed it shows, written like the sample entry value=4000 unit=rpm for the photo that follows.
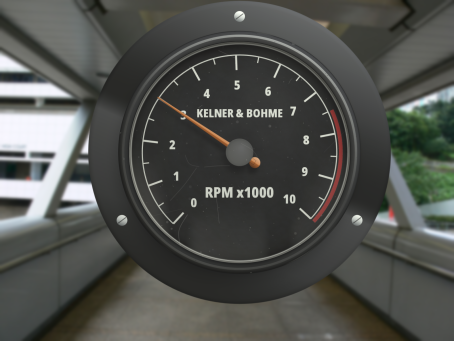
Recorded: value=3000 unit=rpm
